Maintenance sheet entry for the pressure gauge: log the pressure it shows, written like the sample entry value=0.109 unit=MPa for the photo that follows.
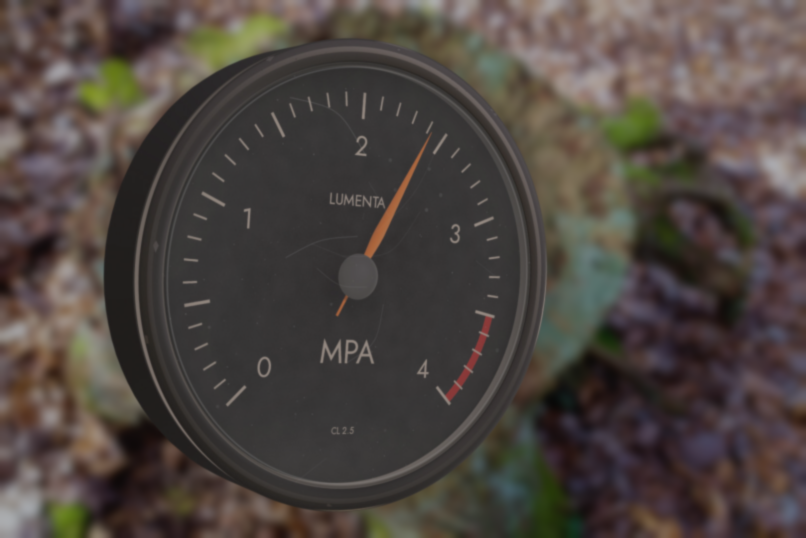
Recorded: value=2.4 unit=MPa
